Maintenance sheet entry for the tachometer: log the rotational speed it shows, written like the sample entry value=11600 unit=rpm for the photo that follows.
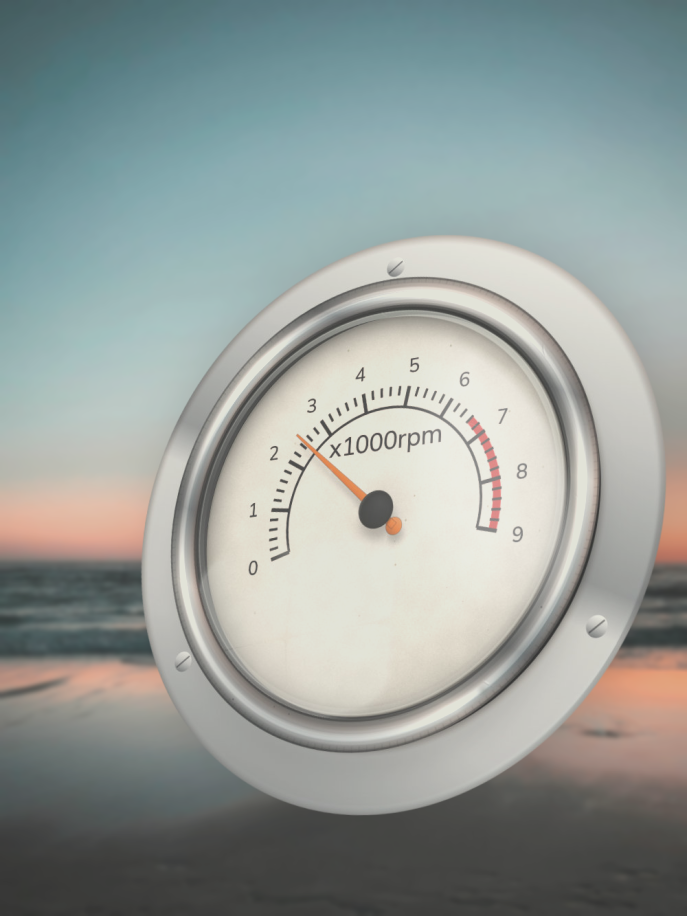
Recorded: value=2500 unit=rpm
